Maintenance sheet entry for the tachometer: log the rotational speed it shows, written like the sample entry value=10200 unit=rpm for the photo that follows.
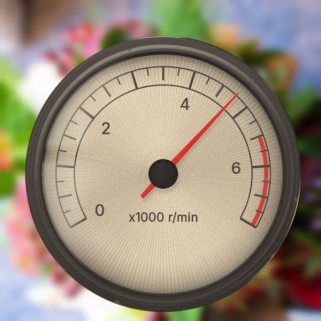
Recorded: value=4750 unit=rpm
